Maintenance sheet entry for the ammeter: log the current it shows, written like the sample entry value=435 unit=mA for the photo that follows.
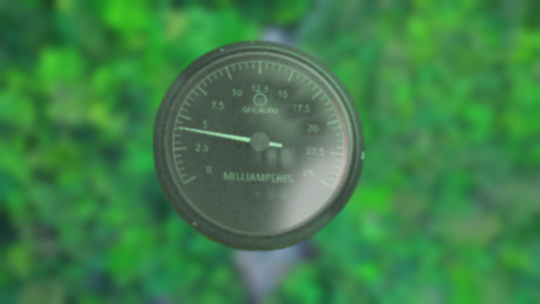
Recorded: value=4 unit=mA
